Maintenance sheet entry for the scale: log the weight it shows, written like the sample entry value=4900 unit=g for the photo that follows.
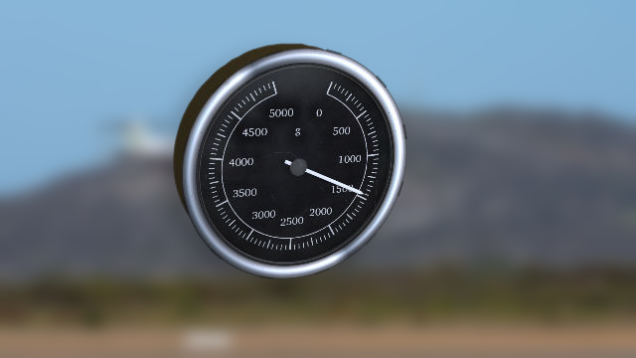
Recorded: value=1450 unit=g
